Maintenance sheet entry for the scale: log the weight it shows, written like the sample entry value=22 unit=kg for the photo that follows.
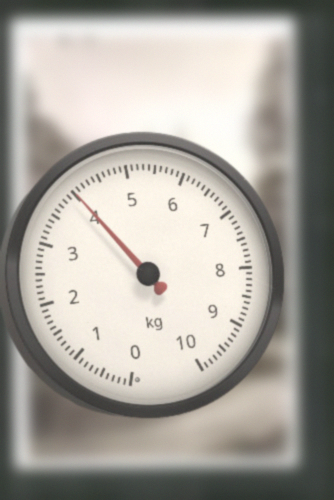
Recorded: value=4 unit=kg
